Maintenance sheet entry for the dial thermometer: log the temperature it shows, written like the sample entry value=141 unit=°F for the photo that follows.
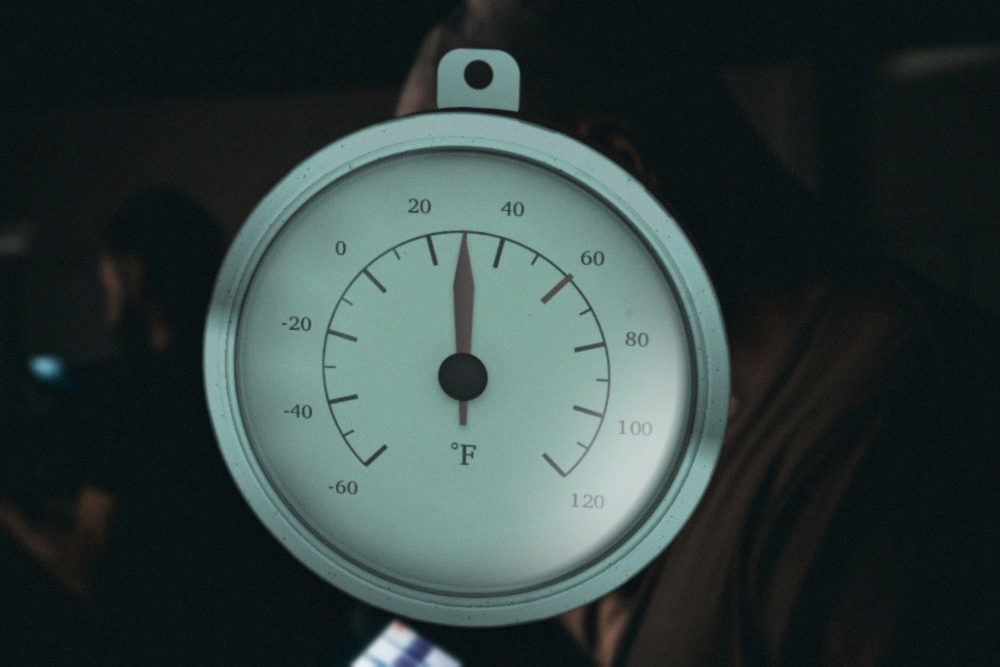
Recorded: value=30 unit=°F
